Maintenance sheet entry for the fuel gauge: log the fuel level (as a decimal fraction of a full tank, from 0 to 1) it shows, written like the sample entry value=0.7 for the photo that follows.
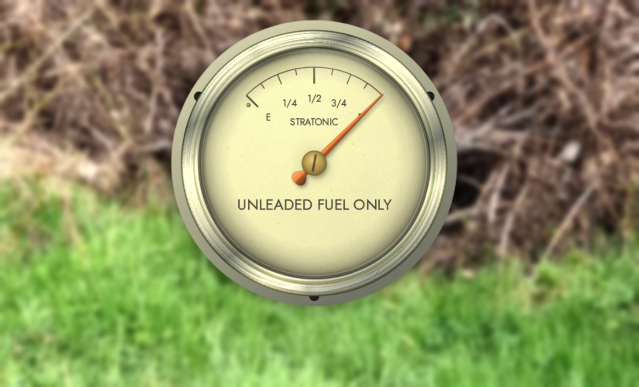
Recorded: value=1
